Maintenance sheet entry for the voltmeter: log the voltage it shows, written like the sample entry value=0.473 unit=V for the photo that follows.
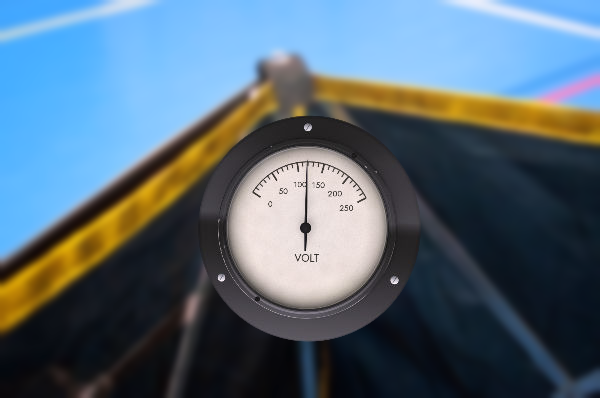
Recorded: value=120 unit=V
